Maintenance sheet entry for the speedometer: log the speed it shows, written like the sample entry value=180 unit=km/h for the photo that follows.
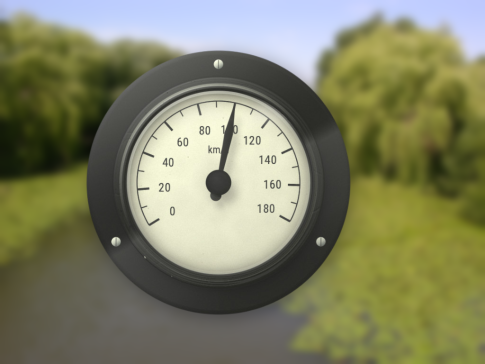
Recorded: value=100 unit=km/h
